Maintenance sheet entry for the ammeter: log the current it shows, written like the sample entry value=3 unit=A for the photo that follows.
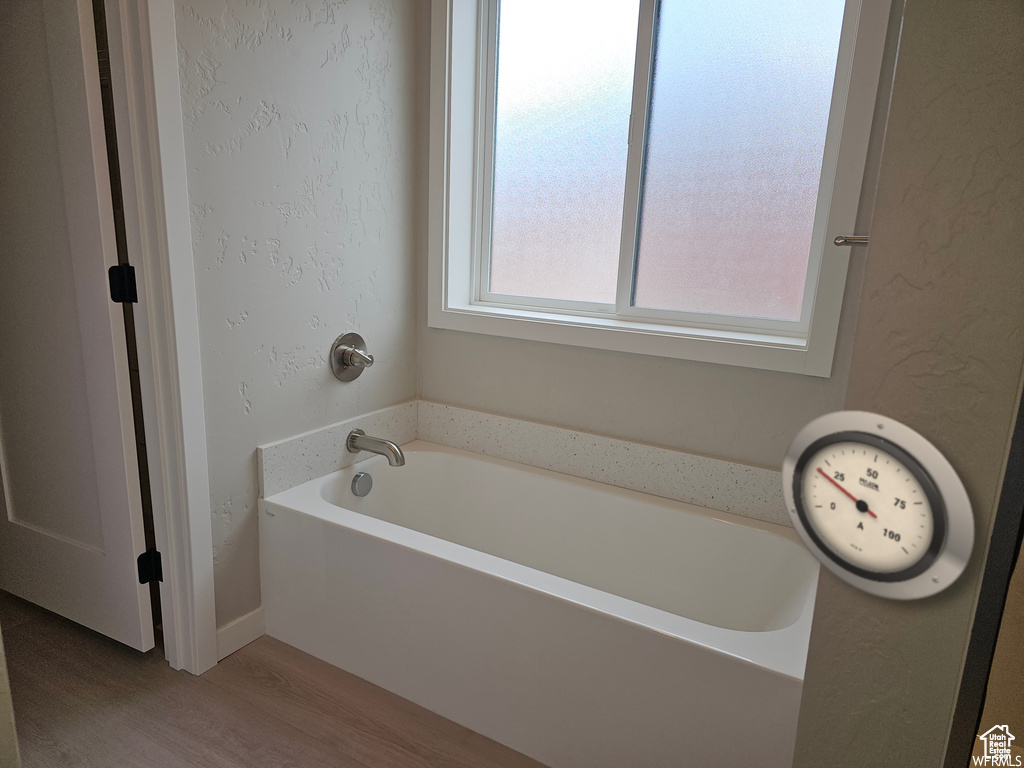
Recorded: value=20 unit=A
